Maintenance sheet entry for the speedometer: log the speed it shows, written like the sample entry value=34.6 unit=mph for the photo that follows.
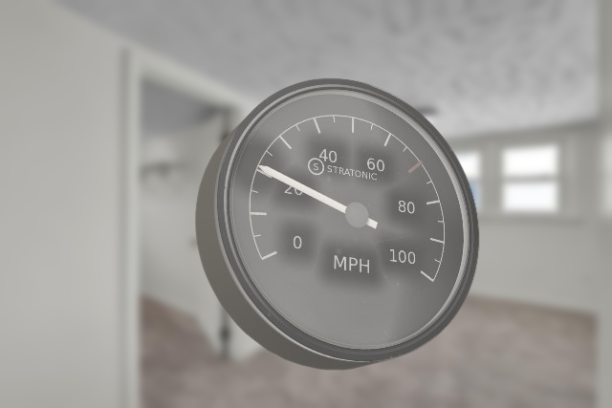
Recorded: value=20 unit=mph
